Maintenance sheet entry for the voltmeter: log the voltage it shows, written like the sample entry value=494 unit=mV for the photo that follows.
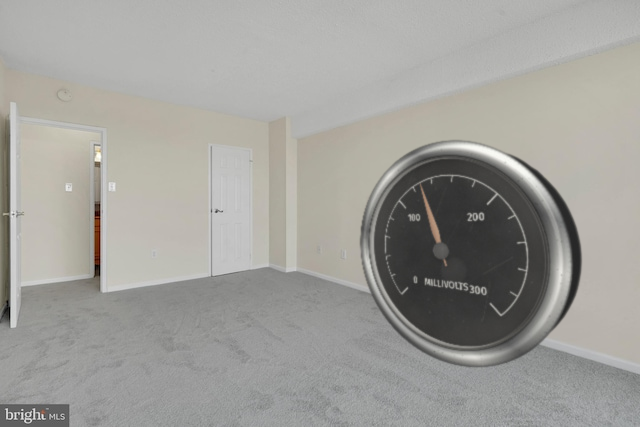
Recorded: value=130 unit=mV
